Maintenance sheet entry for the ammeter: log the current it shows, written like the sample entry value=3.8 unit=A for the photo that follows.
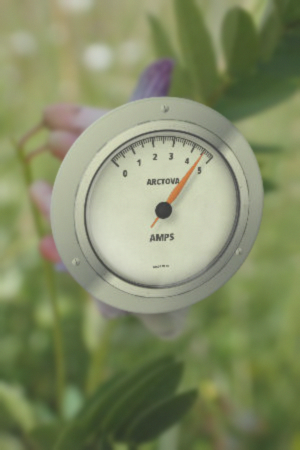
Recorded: value=4.5 unit=A
